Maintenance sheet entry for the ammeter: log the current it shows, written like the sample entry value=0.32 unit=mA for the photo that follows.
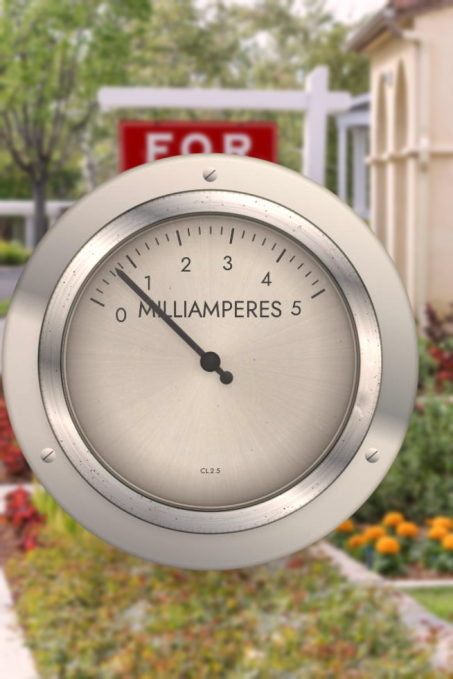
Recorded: value=0.7 unit=mA
